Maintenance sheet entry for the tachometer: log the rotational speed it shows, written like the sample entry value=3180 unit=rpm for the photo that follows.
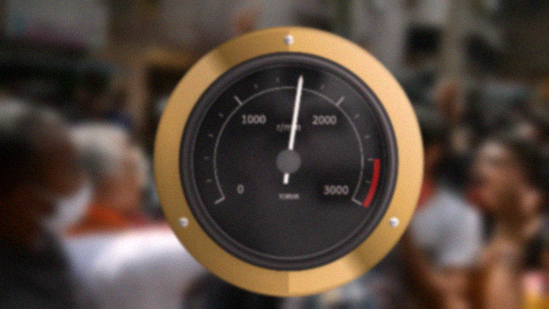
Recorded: value=1600 unit=rpm
